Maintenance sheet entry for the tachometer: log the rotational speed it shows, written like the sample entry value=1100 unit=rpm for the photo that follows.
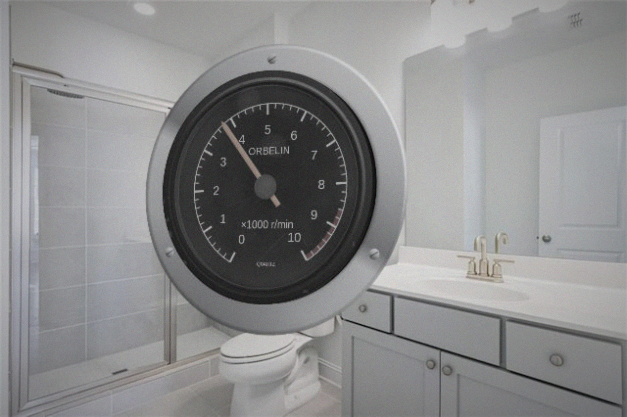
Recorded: value=3800 unit=rpm
